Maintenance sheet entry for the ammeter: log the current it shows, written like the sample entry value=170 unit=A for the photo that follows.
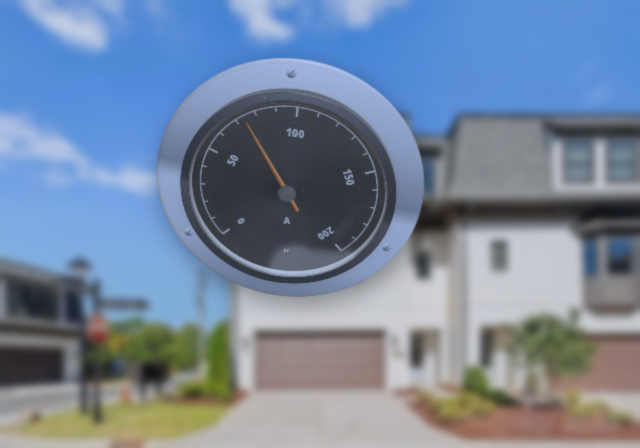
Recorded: value=75 unit=A
